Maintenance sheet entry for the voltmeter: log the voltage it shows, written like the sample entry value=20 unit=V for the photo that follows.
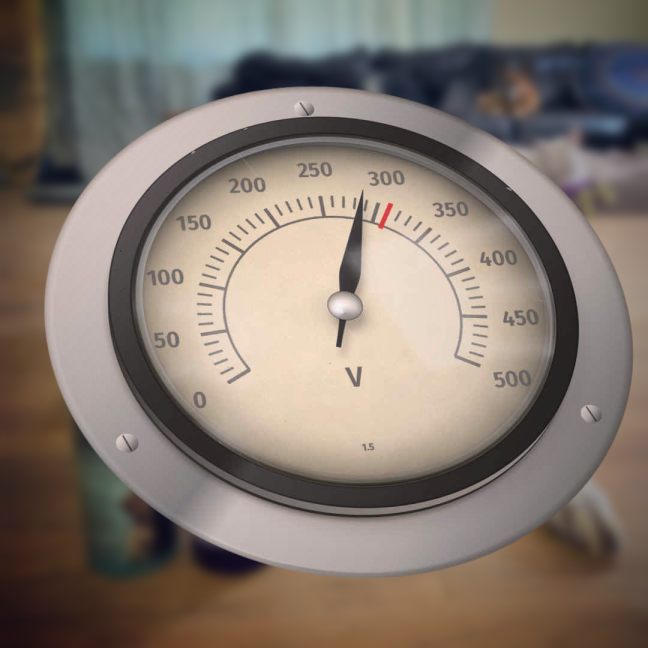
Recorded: value=285 unit=V
